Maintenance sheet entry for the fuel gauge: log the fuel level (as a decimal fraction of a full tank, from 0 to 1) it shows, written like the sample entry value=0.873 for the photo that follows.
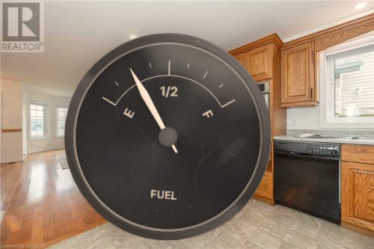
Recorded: value=0.25
